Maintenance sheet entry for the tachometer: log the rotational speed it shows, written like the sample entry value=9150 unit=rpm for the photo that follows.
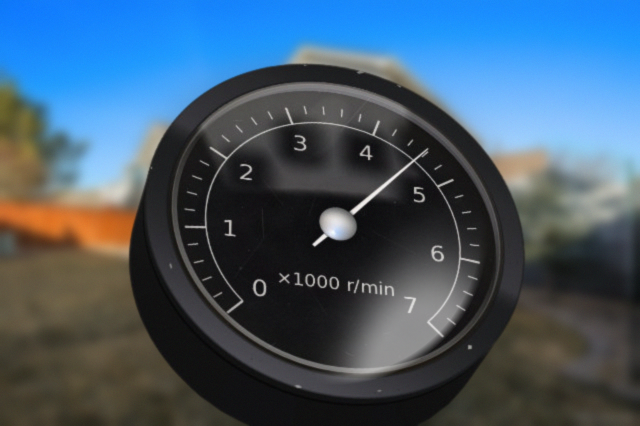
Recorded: value=4600 unit=rpm
